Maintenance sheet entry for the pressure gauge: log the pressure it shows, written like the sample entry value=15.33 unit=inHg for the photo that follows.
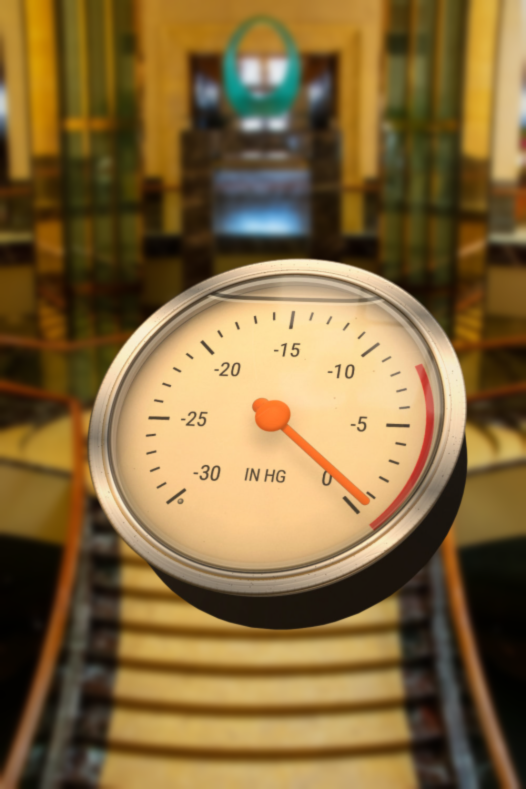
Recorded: value=-0.5 unit=inHg
